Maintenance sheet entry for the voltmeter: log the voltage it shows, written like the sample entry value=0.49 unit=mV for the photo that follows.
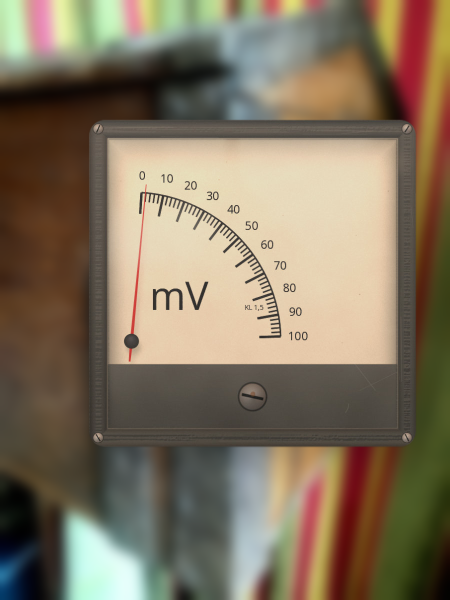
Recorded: value=2 unit=mV
